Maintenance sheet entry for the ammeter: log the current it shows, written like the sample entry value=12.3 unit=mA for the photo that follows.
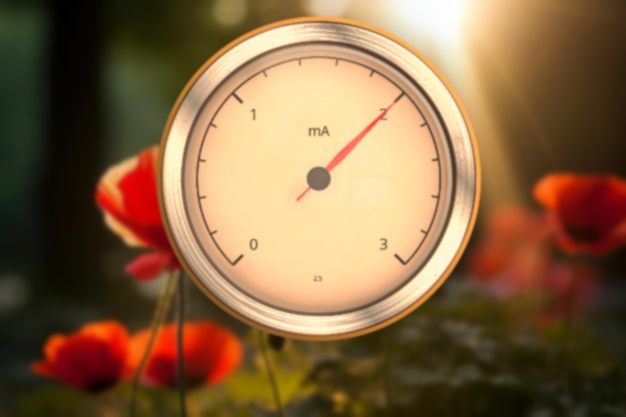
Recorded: value=2 unit=mA
